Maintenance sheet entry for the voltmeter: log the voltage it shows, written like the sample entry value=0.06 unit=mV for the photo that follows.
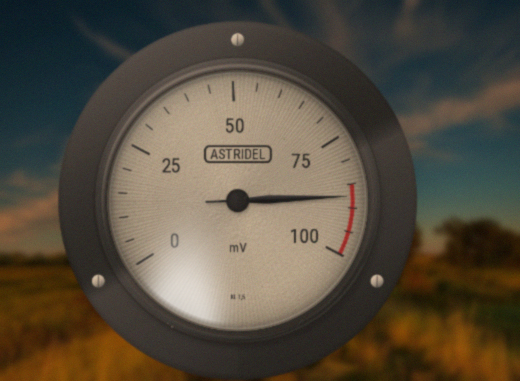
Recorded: value=87.5 unit=mV
